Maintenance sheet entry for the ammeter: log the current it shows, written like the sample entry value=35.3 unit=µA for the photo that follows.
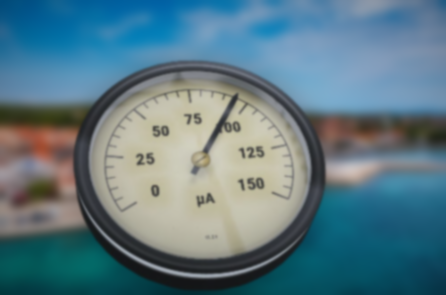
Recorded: value=95 unit=µA
